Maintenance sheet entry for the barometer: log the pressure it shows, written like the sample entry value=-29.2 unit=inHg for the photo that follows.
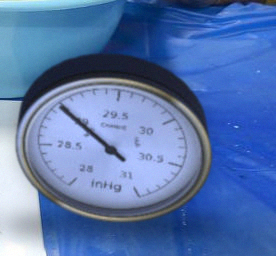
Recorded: value=29 unit=inHg
